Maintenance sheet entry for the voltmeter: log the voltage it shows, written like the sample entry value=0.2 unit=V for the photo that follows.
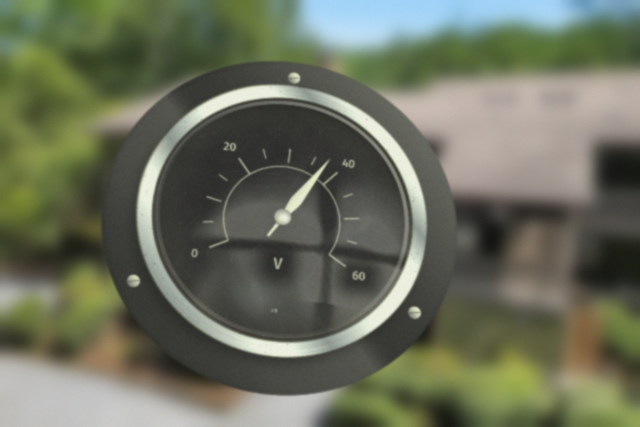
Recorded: value=37.5 unit=V
